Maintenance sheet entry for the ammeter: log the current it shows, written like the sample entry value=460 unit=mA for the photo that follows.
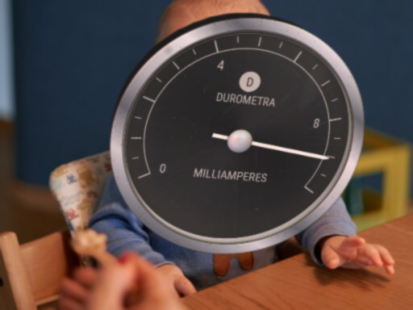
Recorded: value=9 unit=mA
